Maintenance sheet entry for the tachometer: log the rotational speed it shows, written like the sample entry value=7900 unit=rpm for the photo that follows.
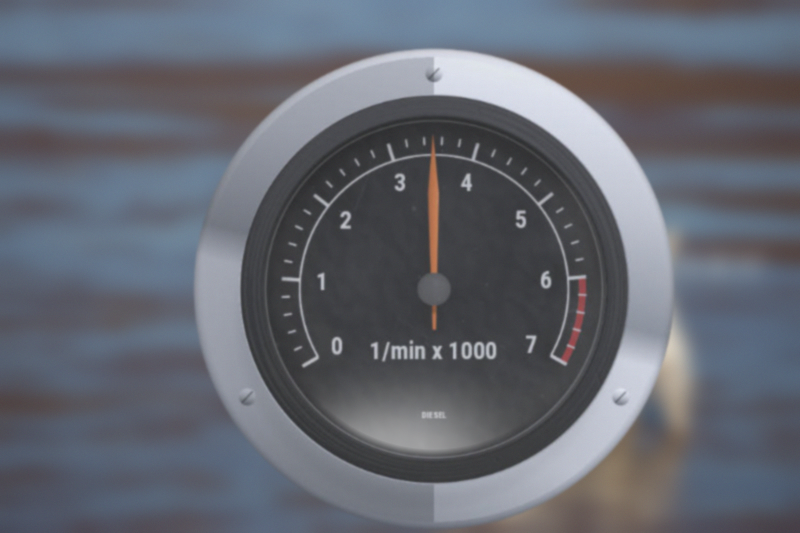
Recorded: value=3500 unit=rpm
